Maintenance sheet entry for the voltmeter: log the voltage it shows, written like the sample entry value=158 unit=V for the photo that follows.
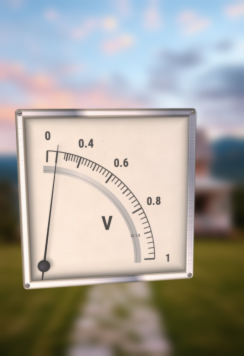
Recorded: value=0.2 unit=V
